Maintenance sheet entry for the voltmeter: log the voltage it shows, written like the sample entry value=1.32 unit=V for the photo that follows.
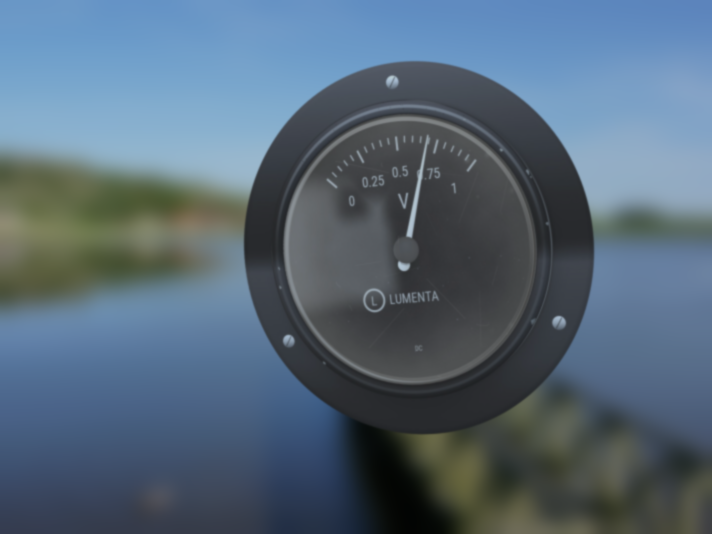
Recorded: value=0.7 unit=V
